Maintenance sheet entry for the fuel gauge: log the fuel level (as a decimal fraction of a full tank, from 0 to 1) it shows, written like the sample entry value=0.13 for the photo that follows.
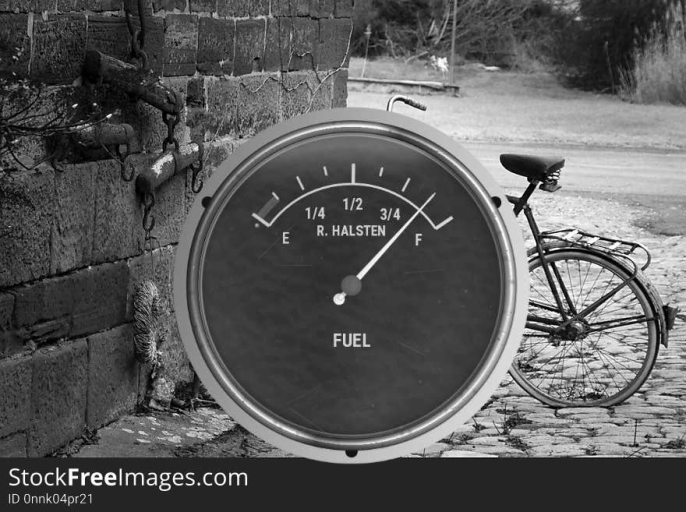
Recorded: value=0.875
